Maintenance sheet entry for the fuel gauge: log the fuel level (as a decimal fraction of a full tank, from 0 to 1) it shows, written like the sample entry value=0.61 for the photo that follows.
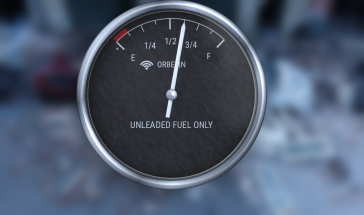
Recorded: value=0.625
